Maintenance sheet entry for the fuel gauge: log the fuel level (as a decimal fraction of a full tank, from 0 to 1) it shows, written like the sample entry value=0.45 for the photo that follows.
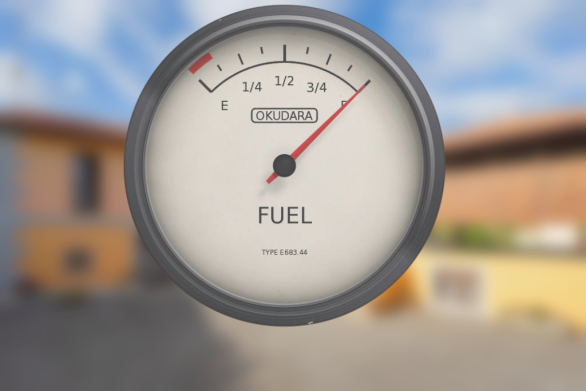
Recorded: value=1
